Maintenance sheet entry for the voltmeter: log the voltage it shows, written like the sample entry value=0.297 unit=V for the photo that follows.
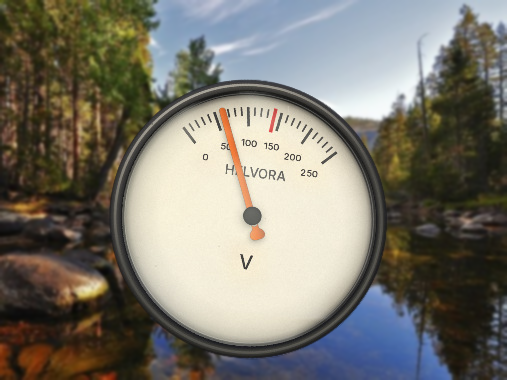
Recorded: value=60 unit=V
